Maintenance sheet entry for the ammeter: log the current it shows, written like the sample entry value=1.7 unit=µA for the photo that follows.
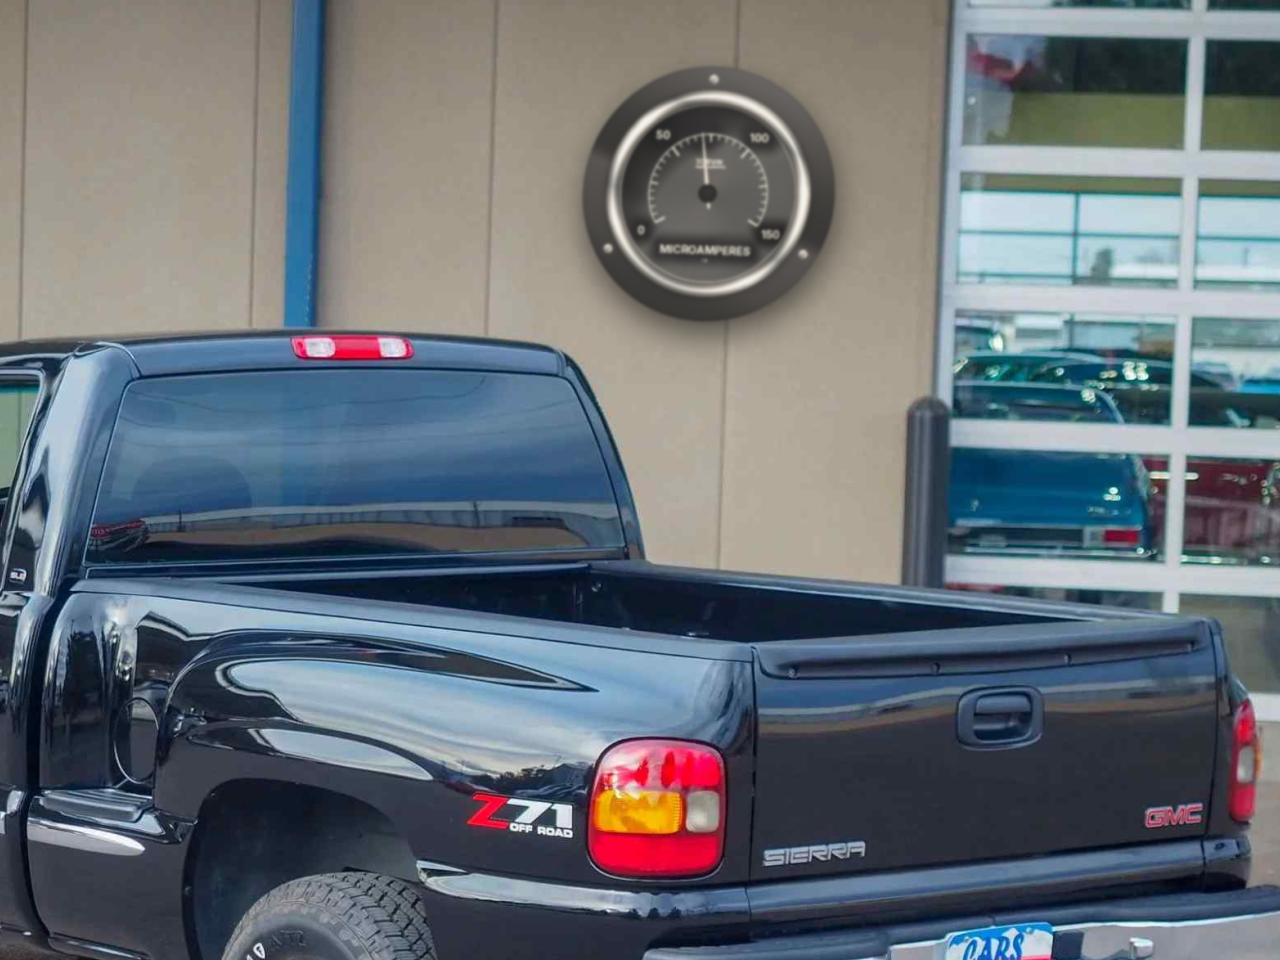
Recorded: value=70 unit=µA
